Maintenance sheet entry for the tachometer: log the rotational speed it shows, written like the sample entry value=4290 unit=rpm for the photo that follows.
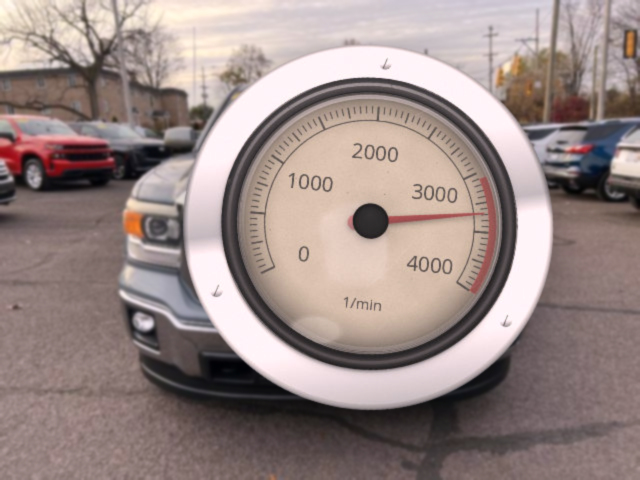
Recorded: value=3350 unit=rpm
